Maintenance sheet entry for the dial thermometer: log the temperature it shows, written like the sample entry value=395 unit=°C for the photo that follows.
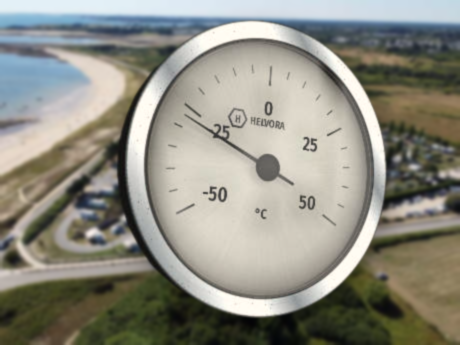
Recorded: value=-27.5 unit=°C
